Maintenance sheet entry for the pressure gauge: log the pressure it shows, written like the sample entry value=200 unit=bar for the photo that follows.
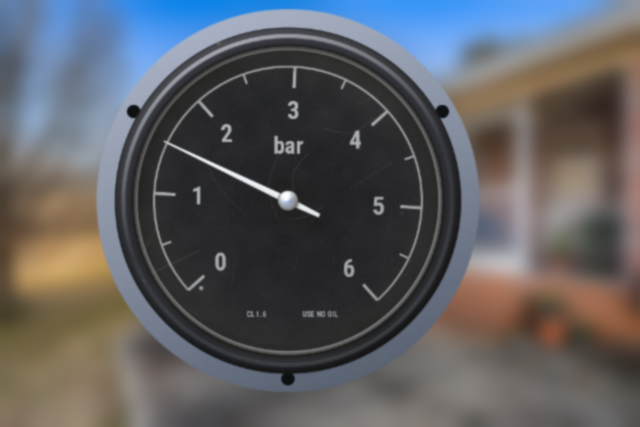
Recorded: value=1.5 unit=bar
